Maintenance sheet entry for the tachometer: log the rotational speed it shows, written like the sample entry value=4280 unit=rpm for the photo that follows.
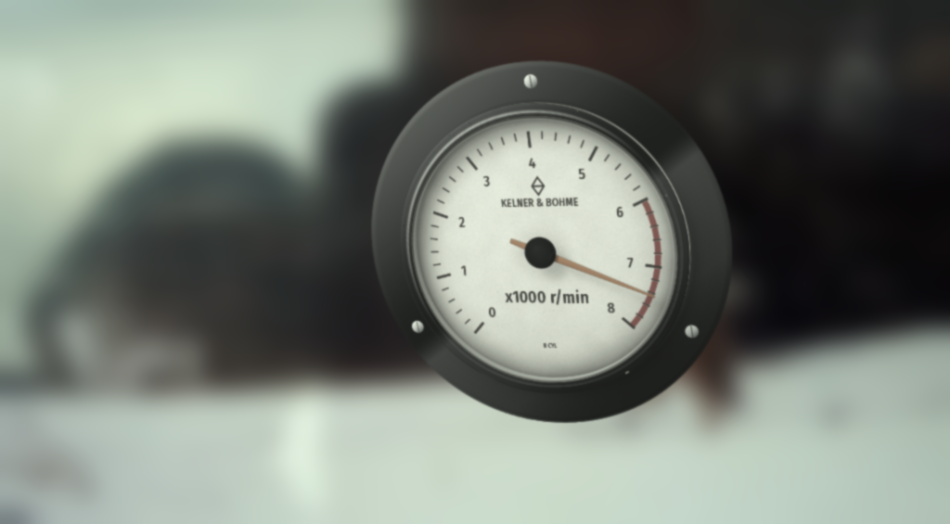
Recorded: value=7400 unit=rpm
